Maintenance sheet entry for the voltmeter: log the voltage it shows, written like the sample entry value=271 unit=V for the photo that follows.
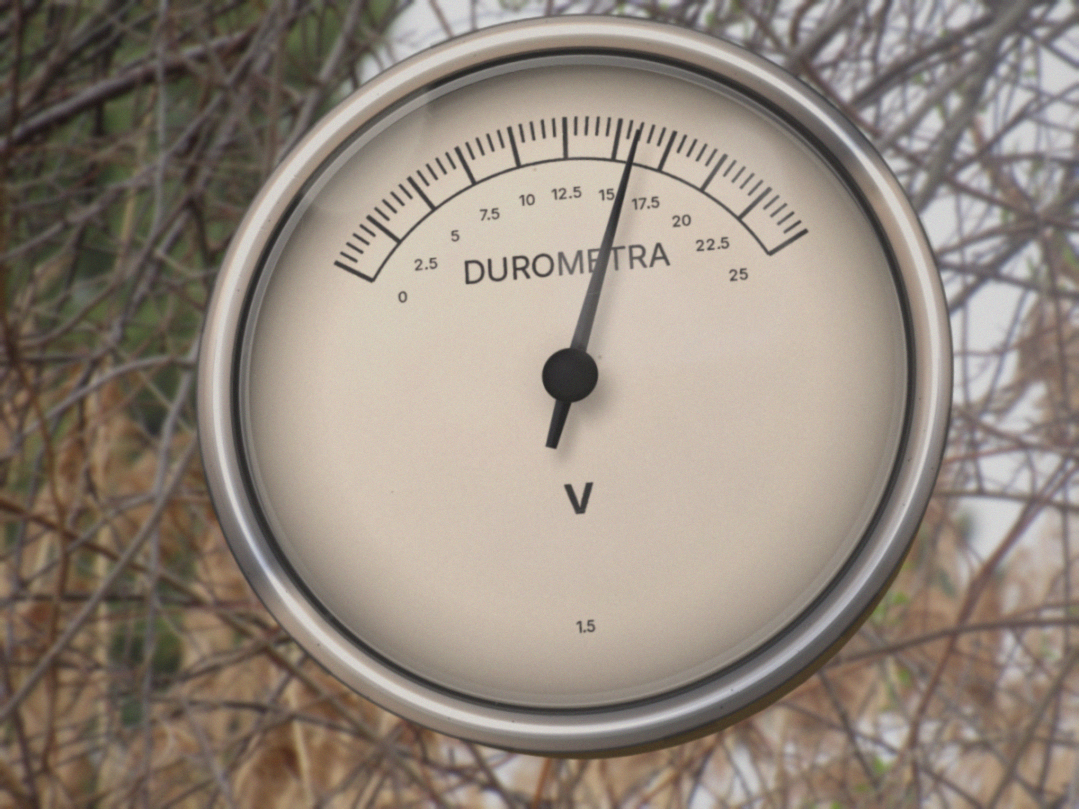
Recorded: value=16 unit=V
